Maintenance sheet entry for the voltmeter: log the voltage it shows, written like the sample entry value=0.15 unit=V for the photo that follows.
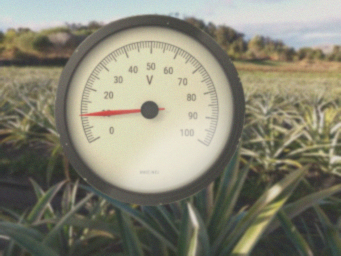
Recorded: value=10 unit=V
